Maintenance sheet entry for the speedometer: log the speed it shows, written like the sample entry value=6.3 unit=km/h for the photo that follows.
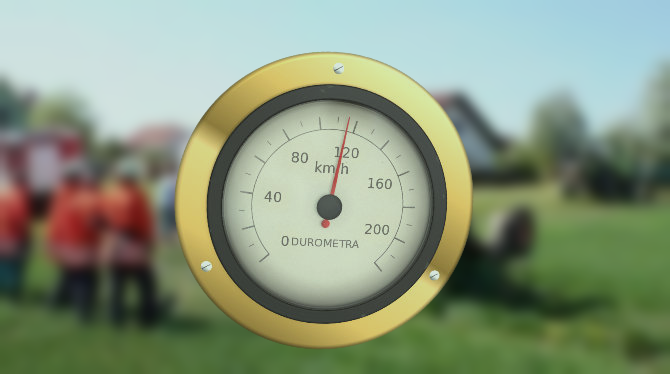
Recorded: value=115 unit=km/h
